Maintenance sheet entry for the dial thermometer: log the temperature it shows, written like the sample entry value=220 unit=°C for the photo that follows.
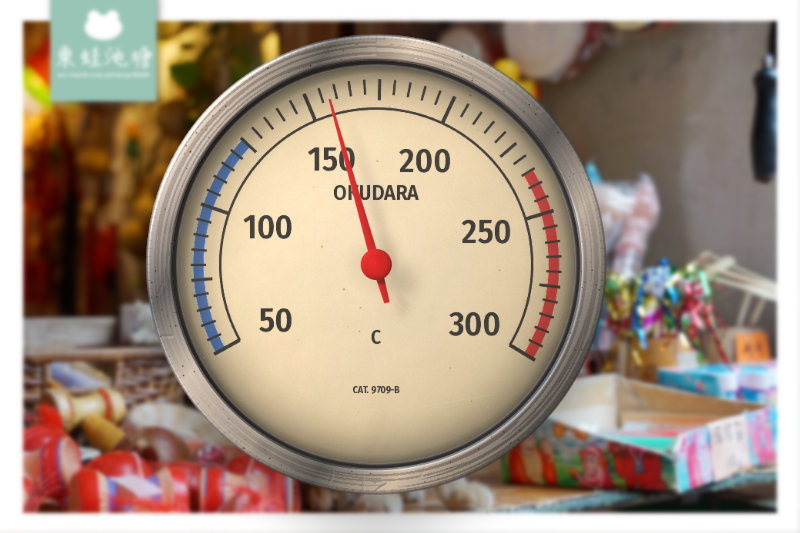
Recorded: value=157.5 unit=°C
